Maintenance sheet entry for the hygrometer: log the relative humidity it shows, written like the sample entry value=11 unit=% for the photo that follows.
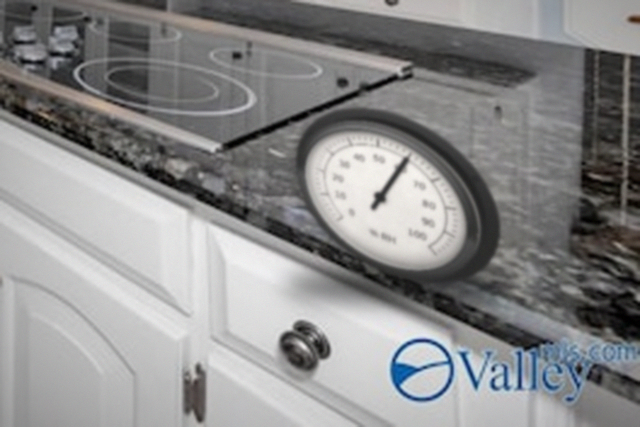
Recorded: value=60 unit=%
